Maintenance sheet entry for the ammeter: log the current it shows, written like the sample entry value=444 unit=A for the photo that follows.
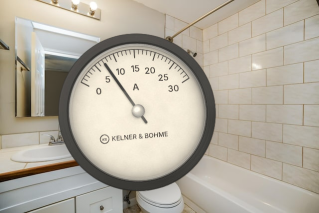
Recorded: value=7 unit=A
